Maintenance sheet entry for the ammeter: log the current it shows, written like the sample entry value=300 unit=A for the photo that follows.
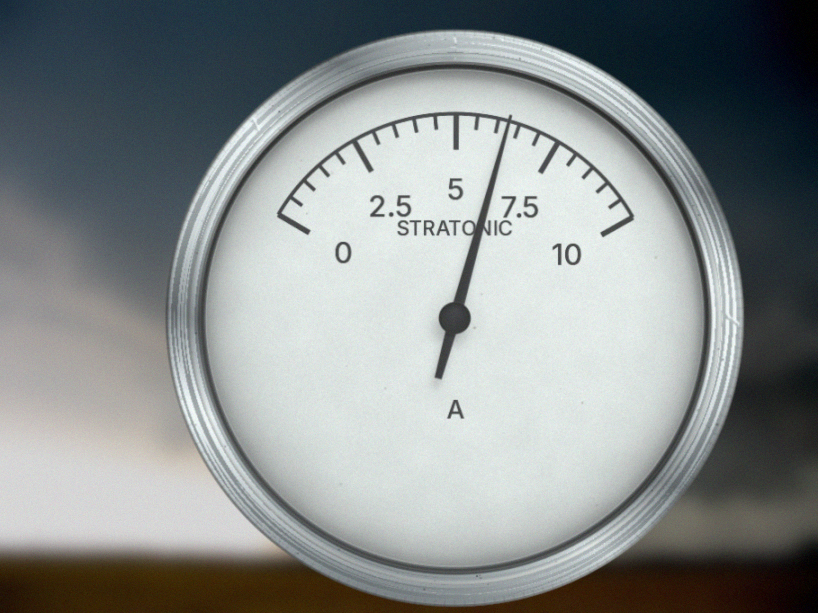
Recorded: value=6.25 unit=A
